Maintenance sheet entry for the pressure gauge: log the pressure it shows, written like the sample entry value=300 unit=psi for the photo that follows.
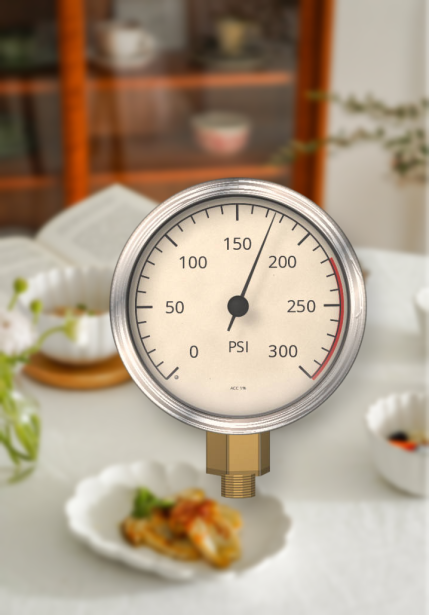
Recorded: value=175 unit=psi
